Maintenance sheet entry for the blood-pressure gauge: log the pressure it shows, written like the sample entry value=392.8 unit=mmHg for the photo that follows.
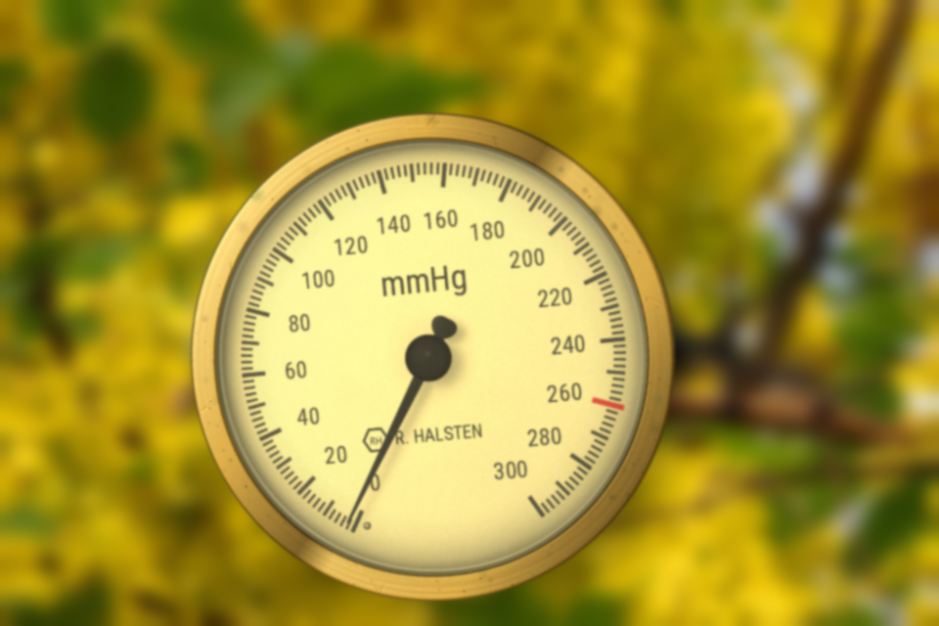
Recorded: value=2 unit=mmHg
